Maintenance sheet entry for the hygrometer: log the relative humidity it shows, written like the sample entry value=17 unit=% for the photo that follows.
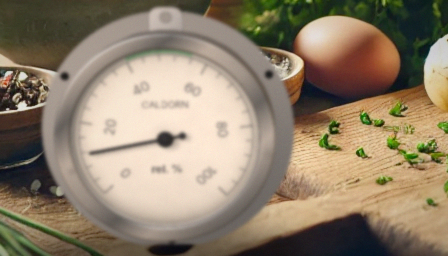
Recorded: value=12 unit=%
